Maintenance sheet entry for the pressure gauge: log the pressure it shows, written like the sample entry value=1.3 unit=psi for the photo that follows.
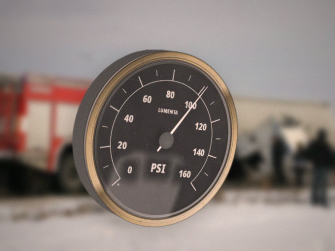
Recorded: value=100 unit=psi
